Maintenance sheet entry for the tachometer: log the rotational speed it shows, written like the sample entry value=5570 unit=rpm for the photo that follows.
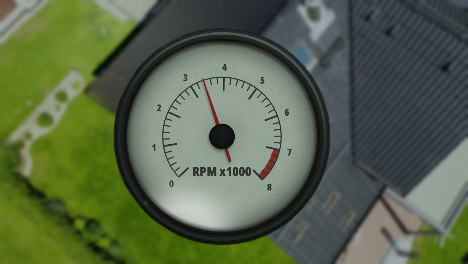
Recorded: value=3400 unit=rpm
